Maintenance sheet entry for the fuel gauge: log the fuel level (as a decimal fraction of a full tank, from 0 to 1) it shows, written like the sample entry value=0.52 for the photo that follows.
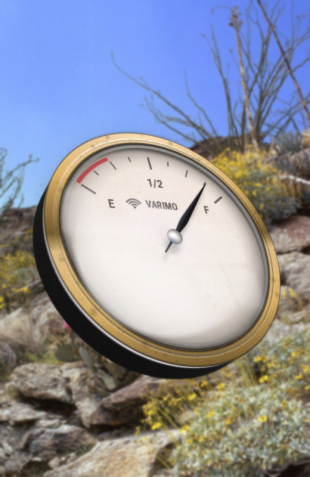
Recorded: value=0.875
